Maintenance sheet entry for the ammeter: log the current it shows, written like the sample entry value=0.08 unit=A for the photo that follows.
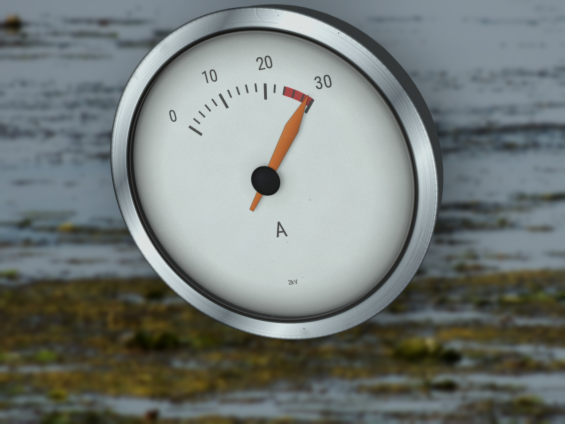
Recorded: value=29 unit=A
